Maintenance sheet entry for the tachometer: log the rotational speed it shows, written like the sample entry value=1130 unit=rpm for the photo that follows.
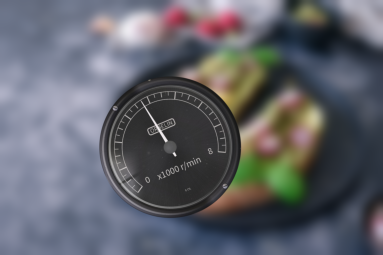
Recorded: value=3750 unit=rpm
